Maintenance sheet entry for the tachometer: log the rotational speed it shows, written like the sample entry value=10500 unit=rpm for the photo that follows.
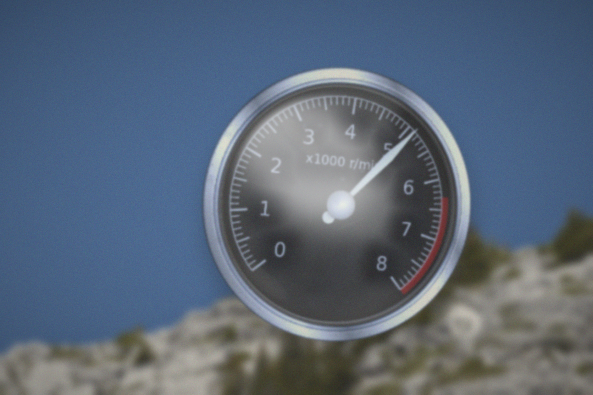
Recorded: value=5100 unit=rpm
